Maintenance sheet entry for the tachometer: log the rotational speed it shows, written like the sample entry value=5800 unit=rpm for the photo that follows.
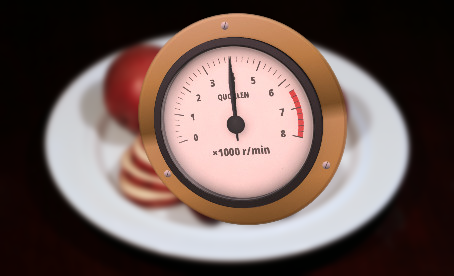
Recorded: value=4000 unit=rpm
